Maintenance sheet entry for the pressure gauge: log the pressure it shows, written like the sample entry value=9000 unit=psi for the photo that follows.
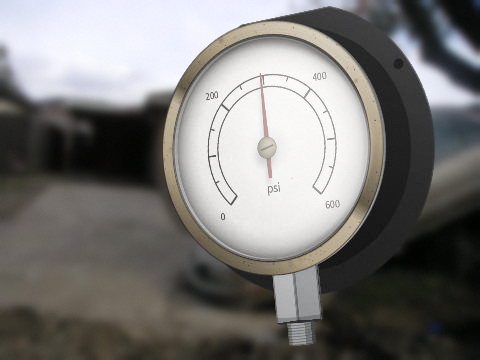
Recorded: value=300 unit=psi
